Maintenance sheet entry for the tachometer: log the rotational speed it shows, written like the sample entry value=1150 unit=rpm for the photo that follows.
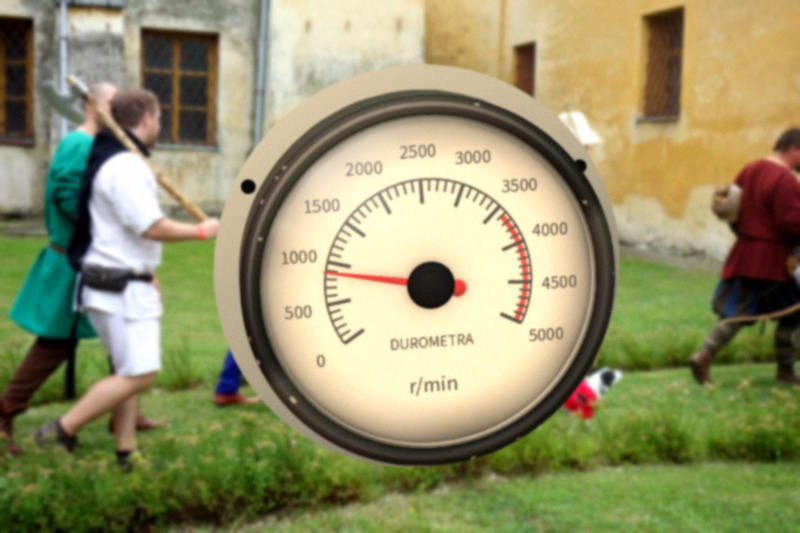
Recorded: value=900 unit=rpm
